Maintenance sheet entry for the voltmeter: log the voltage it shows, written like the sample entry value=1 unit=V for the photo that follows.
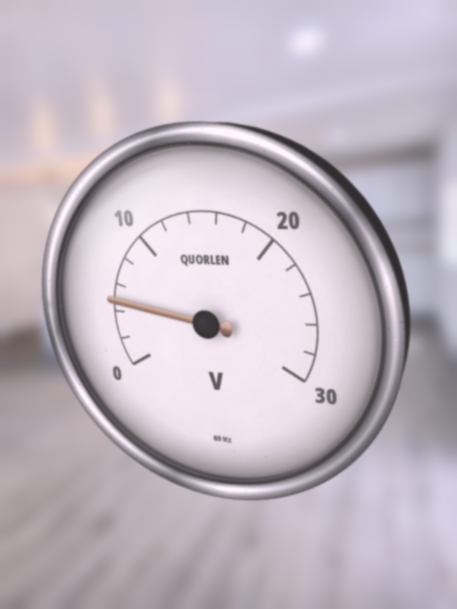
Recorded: value=5 unit=V
